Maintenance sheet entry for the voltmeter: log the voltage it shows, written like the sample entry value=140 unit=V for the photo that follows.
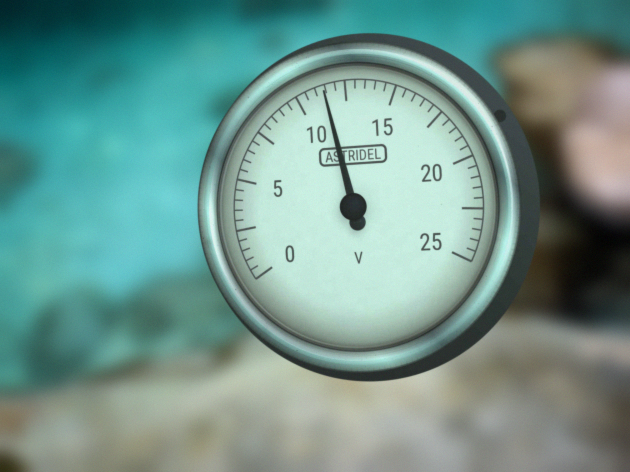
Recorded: value=11.5 unit=V
